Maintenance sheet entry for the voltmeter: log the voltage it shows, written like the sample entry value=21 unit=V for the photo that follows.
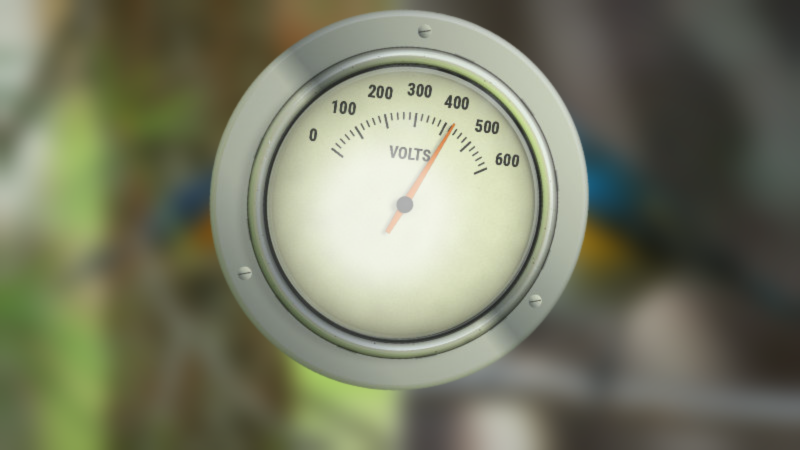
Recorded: value=420 unit=V
